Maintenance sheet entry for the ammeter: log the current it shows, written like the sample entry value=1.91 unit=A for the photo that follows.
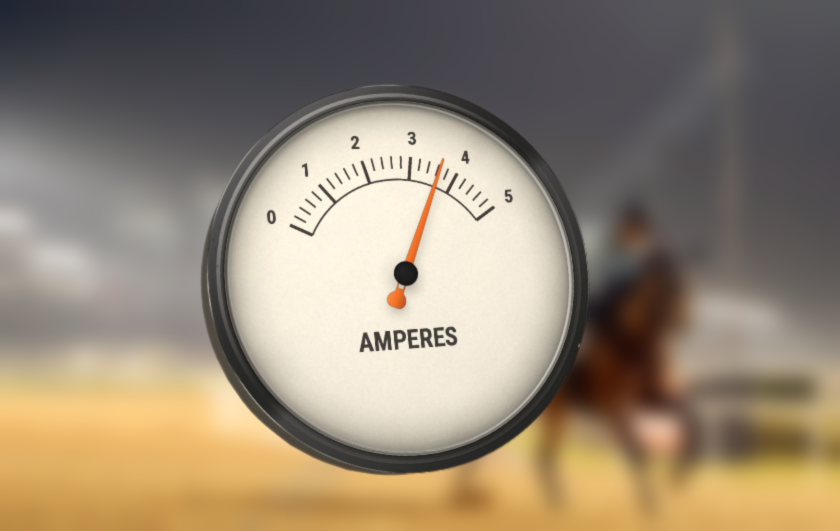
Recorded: value=3.6 unit=A
